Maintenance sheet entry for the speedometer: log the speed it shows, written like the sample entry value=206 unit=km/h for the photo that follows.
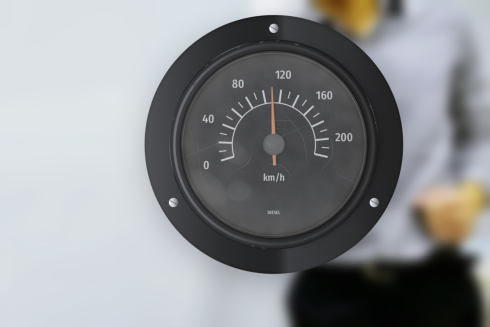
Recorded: value=110 unit=km/h
